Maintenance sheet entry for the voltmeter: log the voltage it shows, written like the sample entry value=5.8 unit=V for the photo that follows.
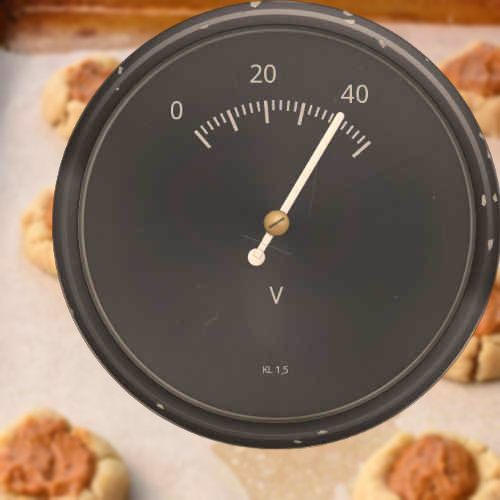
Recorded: value=40 unit=V
